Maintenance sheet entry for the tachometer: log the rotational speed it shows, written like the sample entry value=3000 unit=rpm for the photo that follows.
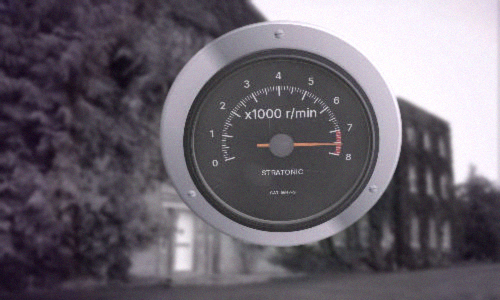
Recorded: value=7500 unit=rpm
